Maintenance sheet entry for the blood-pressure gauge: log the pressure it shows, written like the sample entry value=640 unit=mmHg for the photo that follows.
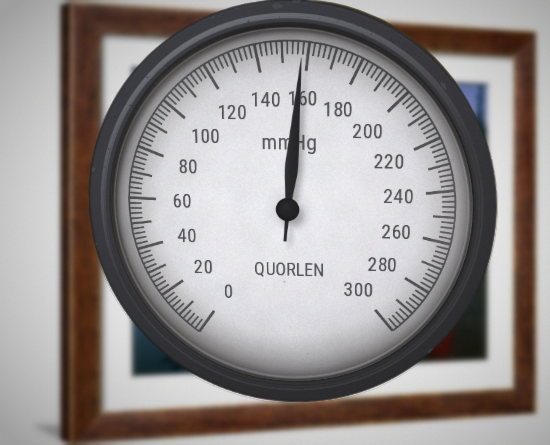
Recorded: value=158 unit=mmHg
